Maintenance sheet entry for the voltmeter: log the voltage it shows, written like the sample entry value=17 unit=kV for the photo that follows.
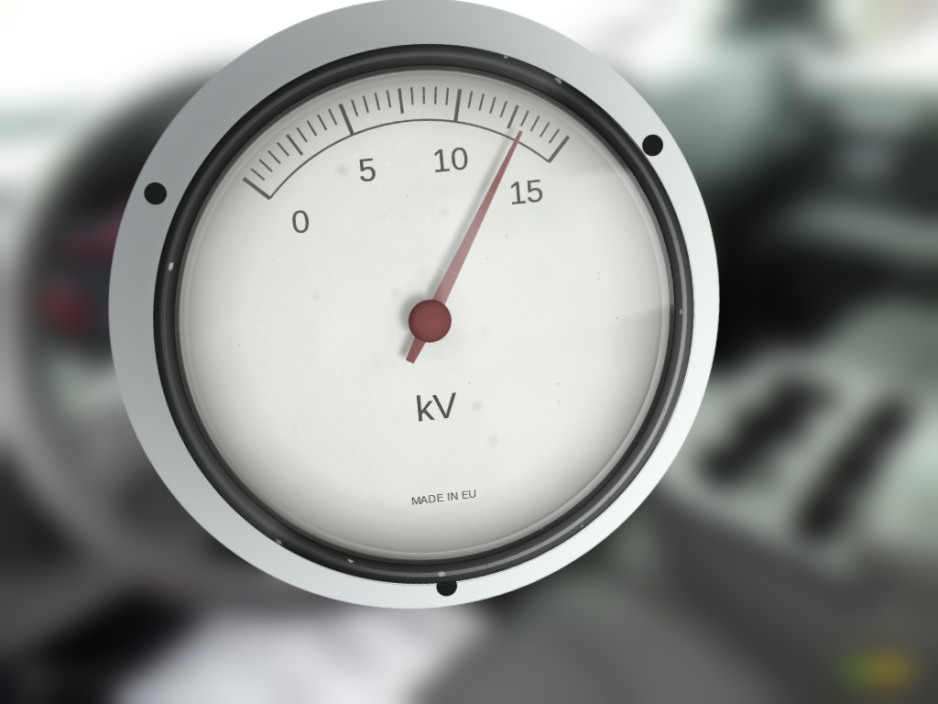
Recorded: value=13 unit=kV
